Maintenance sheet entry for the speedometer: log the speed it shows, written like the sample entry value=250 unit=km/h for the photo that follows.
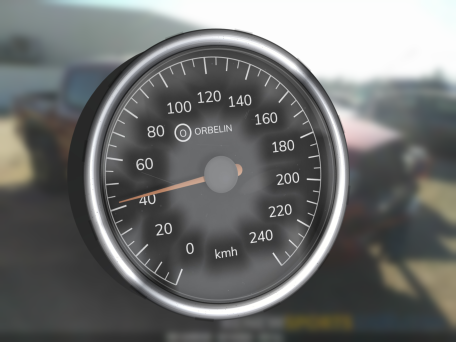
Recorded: value=42.5 unit=km/h
